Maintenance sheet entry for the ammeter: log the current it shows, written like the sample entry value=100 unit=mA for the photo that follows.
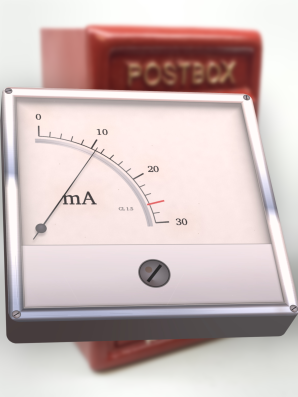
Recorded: value=11 unit=mA
